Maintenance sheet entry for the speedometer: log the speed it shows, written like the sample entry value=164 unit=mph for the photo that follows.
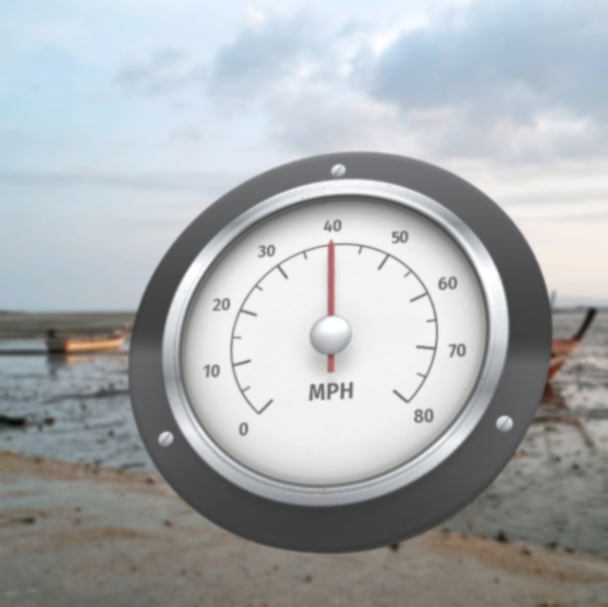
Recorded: value=40 unit=mph
